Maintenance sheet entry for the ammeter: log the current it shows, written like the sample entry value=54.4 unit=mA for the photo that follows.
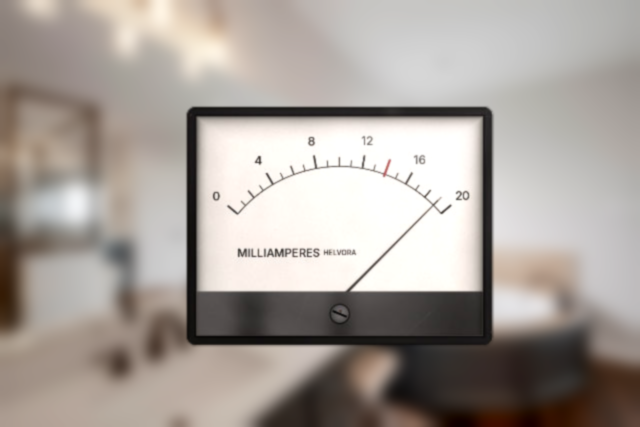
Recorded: value=19 unit=mA
